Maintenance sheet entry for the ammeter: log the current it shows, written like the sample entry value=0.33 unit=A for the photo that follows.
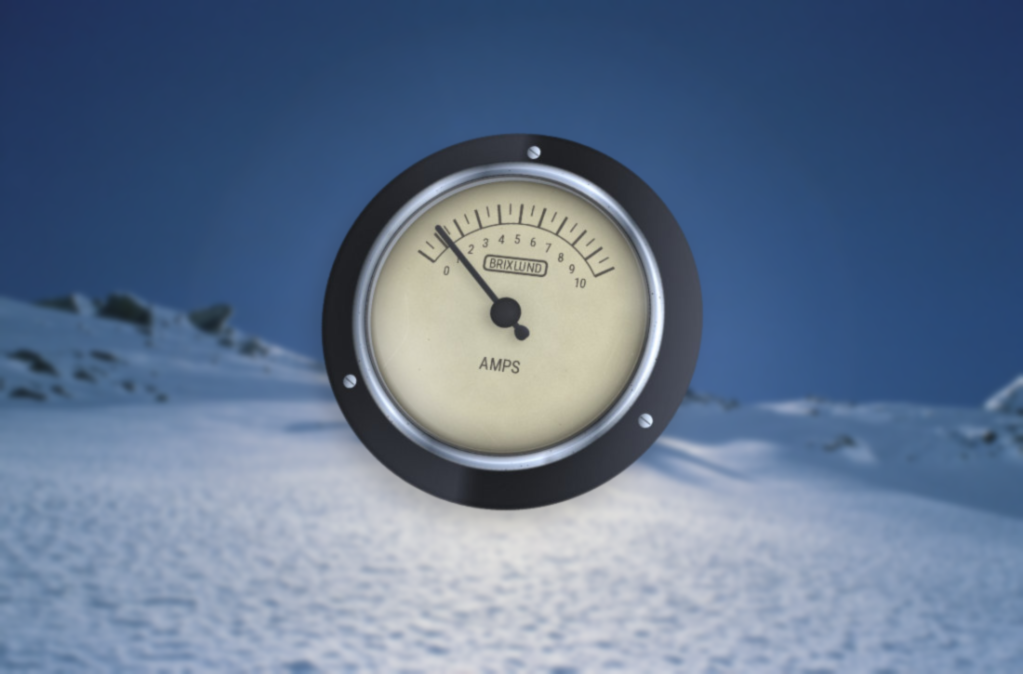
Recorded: value=1.25 unit=A
